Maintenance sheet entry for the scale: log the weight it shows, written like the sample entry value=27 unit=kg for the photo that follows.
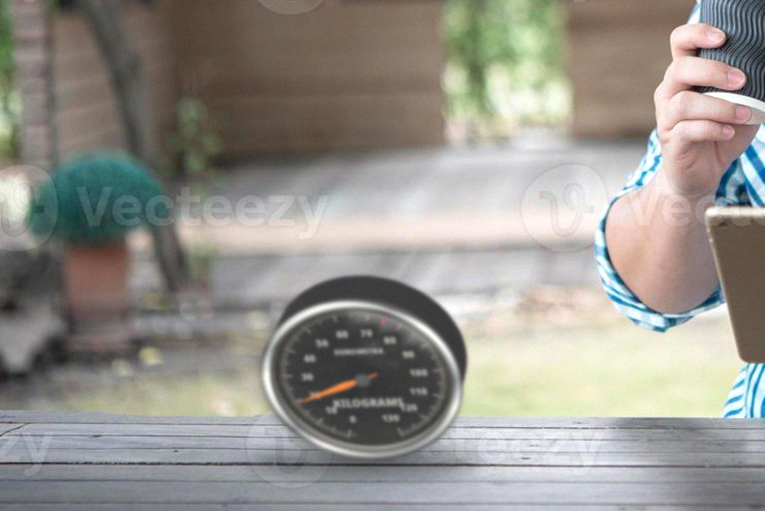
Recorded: value=20 unit=kg
